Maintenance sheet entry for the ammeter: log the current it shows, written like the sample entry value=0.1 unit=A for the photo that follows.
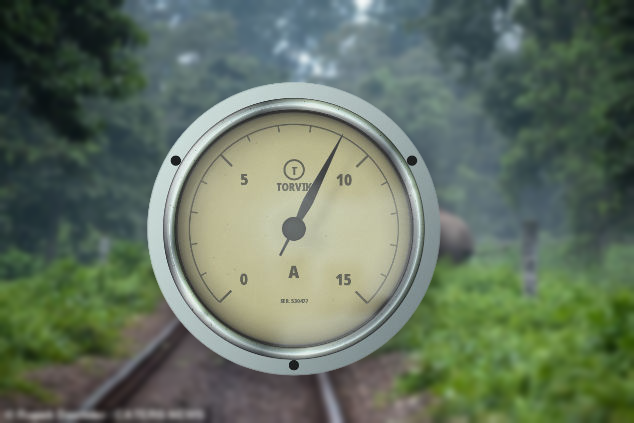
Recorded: value=9 unit=A
